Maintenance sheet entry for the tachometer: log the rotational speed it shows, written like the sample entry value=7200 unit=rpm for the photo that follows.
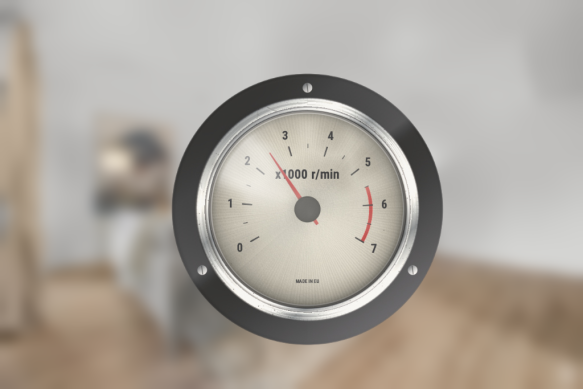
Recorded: value=2500 unit=rpm
